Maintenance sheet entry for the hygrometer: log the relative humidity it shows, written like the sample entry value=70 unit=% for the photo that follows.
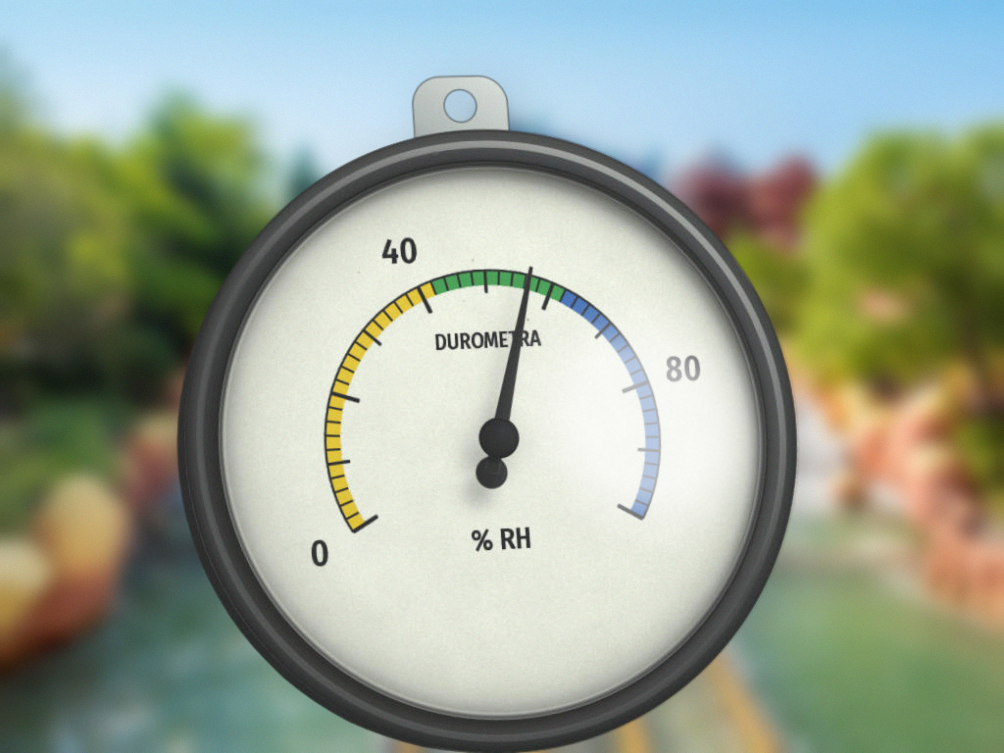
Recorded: value=56 unit=%
